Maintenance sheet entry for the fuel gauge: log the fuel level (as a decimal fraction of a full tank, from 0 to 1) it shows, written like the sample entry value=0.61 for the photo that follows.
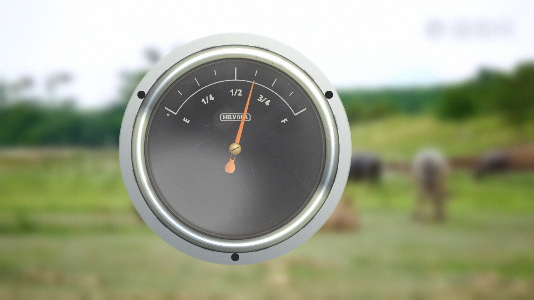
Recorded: value=0.625
